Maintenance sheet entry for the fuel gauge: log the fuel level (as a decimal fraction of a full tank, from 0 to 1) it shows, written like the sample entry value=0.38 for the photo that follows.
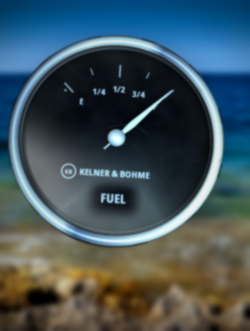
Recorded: value=1
